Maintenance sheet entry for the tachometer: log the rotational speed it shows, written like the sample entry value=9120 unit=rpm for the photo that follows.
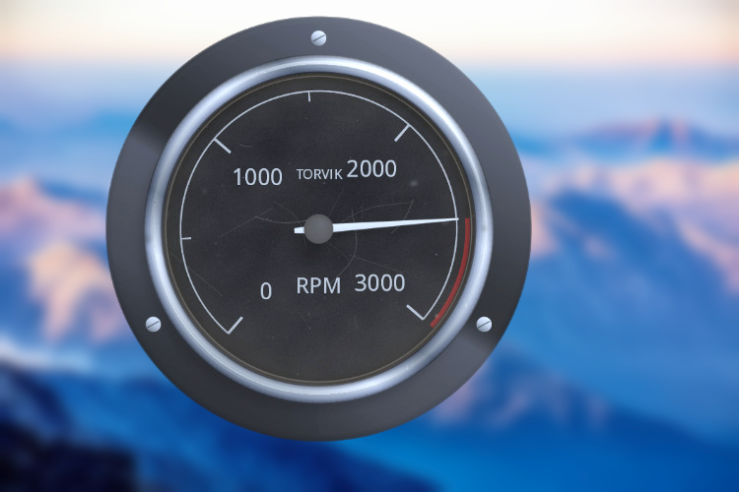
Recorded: value=2500 unit=rpm
